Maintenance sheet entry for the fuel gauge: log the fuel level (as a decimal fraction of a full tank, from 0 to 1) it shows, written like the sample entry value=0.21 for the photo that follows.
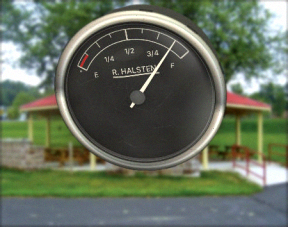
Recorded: value=0.875
